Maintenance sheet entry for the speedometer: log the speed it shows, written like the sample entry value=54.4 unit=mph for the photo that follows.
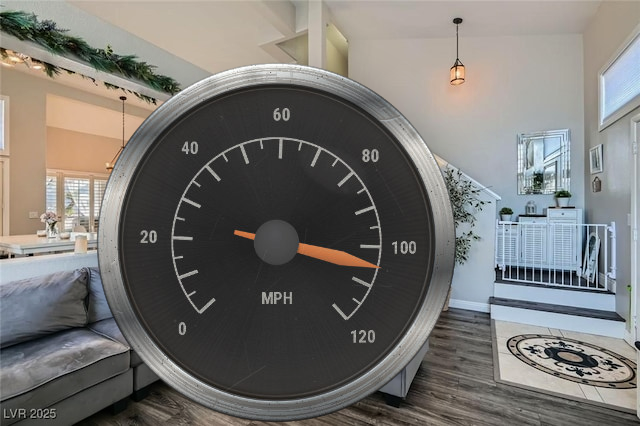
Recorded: value=105 unit=mph
